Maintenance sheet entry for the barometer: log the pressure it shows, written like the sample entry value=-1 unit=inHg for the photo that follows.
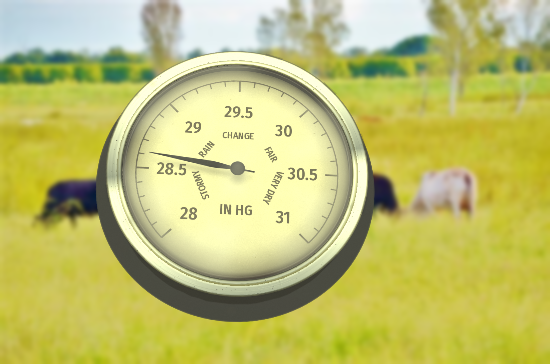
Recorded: value=28.6 unit=inHg
